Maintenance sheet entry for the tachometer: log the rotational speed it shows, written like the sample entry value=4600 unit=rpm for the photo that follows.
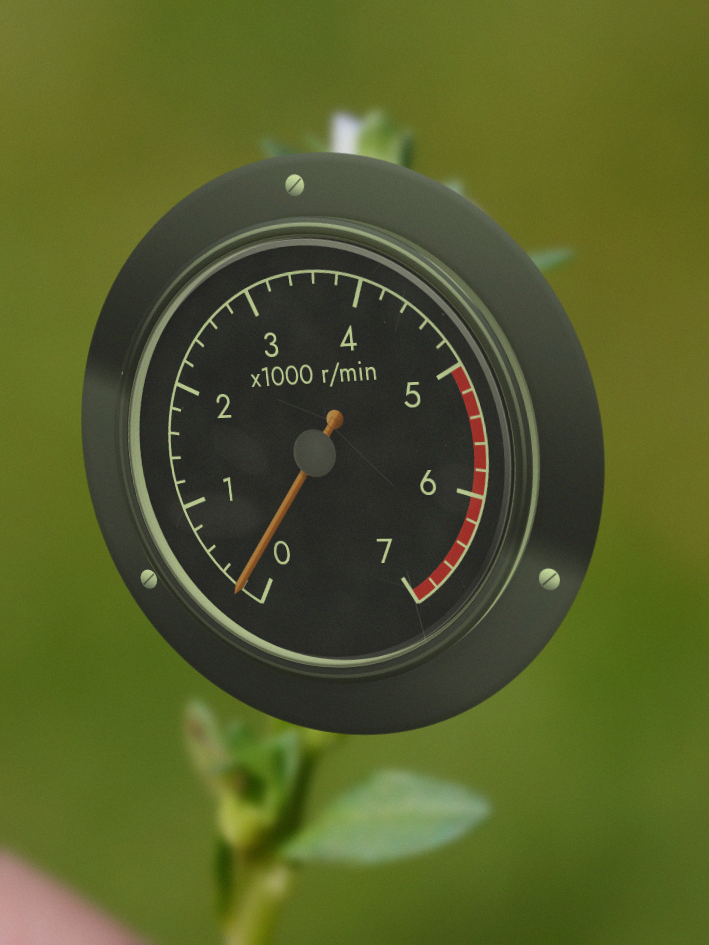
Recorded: value=200 unit=rpm
